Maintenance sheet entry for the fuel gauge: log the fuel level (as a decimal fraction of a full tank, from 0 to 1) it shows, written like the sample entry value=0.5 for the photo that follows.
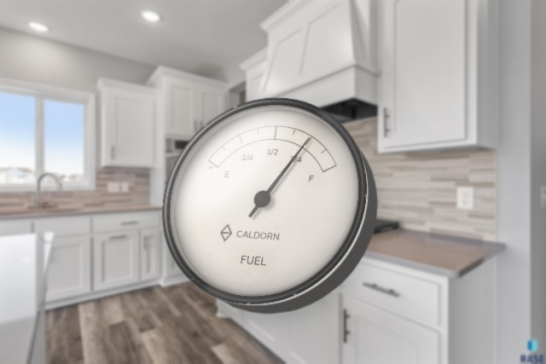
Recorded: value=0.75
